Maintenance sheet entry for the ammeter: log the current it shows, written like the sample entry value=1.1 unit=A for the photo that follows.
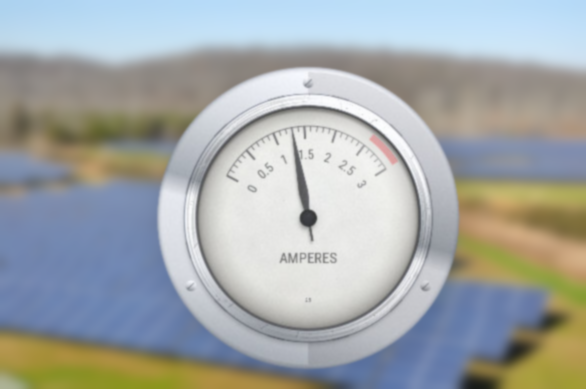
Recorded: value=1.3 unit=A
